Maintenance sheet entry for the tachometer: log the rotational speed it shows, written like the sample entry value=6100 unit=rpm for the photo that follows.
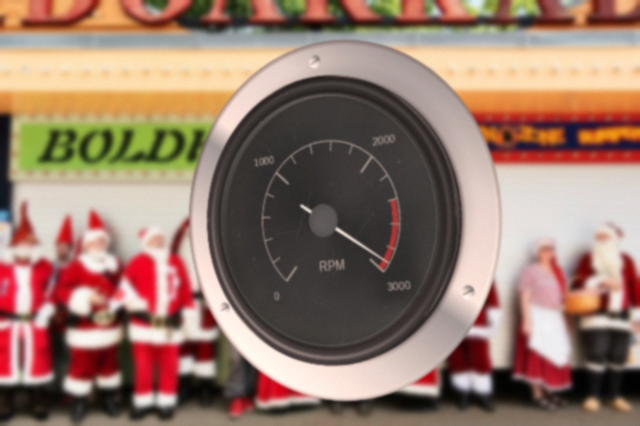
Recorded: value=2900 unit=rpm
